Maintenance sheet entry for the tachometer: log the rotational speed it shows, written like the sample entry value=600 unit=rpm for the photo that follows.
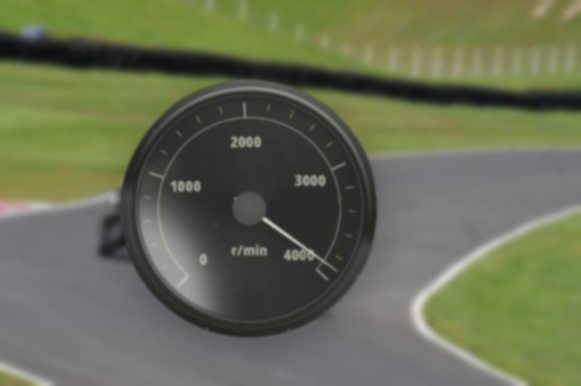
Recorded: value=3900 unit=rpm
